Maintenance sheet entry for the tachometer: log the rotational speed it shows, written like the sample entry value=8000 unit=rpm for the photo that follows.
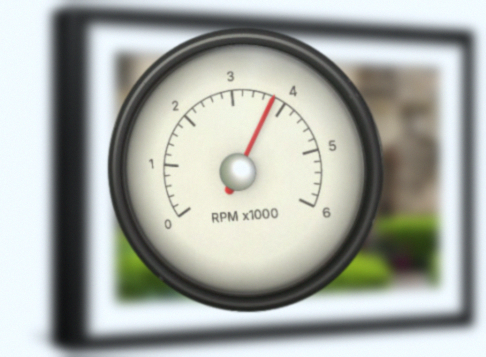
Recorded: value=3800 unit=rpm
